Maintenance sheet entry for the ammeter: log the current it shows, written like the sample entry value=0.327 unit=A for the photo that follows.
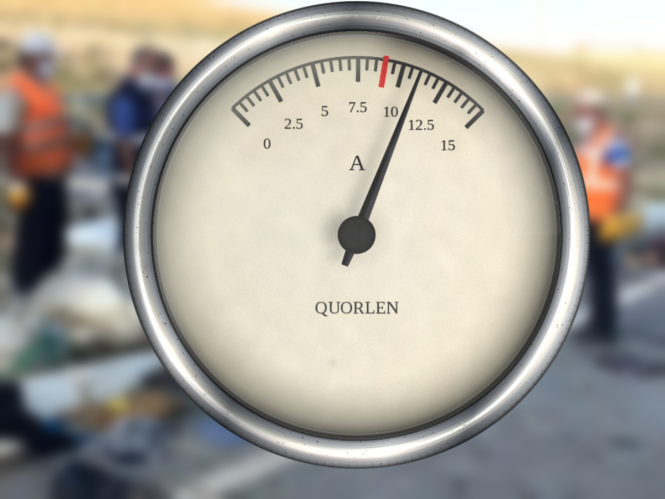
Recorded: value=11 unit=A
